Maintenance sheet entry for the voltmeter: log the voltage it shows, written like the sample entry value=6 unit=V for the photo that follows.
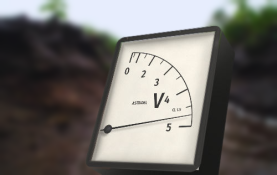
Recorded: value=4.75 unit=V
